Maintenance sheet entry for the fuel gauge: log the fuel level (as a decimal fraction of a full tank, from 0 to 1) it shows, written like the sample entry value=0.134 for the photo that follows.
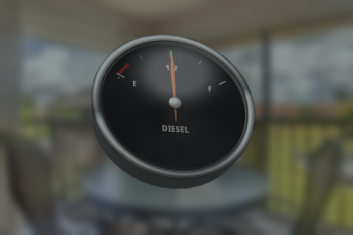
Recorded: value=0.5
